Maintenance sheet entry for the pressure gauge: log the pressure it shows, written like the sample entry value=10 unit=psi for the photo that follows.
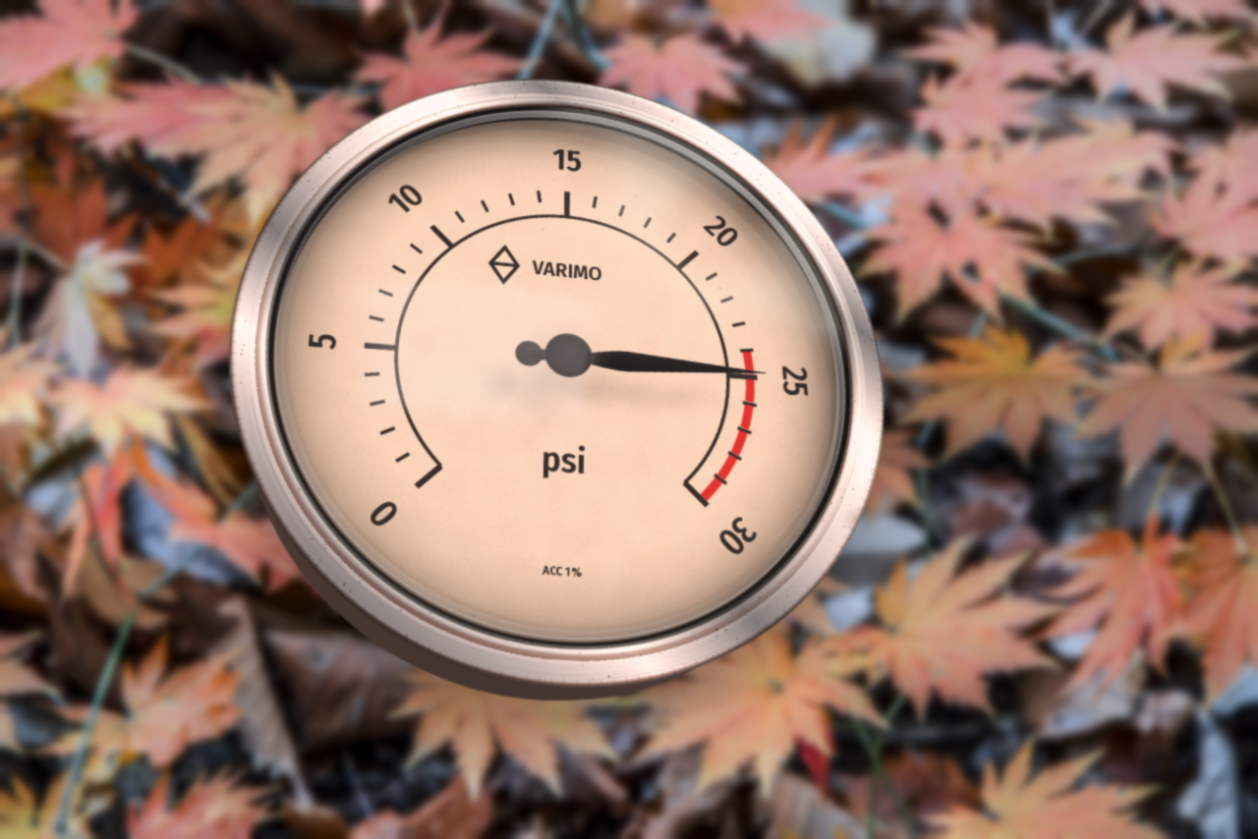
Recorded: value=25 unit=psi
